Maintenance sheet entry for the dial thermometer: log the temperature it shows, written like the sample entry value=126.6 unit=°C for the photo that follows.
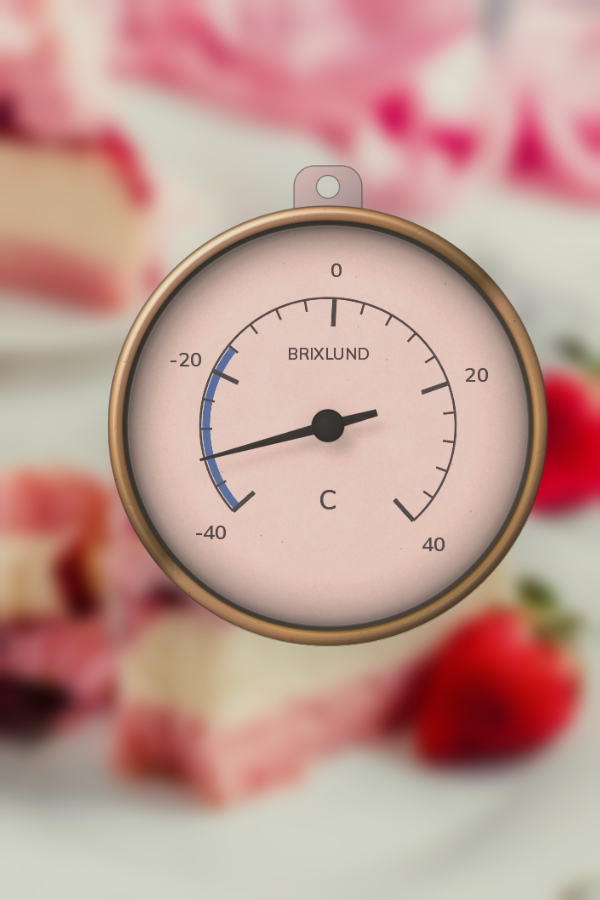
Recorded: value=-32 unit=°C
